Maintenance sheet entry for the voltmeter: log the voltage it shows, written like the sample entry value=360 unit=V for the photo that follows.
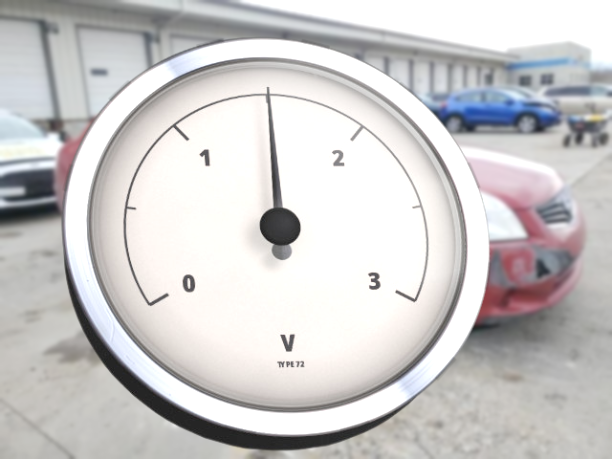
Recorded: value=1.5 unit=V
